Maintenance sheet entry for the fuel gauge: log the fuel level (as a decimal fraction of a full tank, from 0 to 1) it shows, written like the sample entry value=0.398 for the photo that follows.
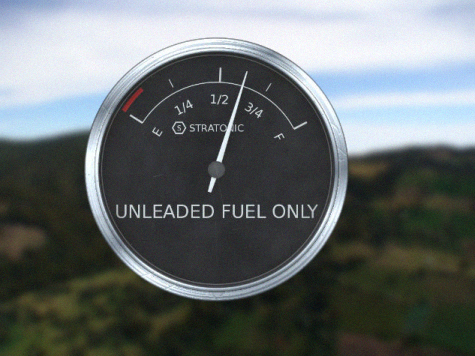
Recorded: value=0.625
